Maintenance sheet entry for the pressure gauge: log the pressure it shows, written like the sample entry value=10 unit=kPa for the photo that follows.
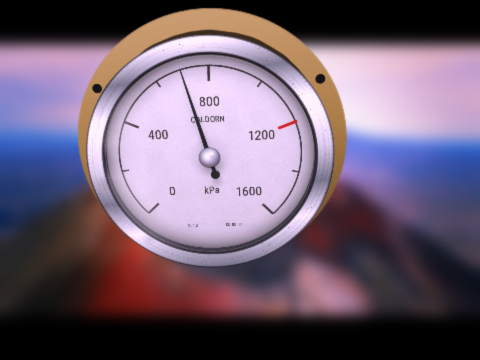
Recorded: value=700 unit=kPa
